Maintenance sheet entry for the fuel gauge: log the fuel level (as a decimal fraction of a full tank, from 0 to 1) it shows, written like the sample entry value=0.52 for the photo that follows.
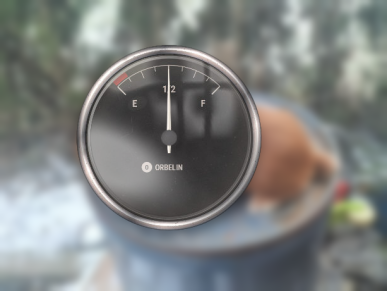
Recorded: value=0.5
